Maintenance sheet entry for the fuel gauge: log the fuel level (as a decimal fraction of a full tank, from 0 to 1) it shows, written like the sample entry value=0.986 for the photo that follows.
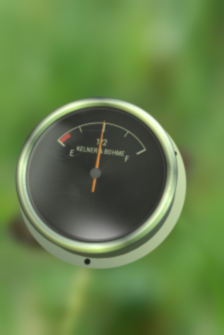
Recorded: value=0.5
